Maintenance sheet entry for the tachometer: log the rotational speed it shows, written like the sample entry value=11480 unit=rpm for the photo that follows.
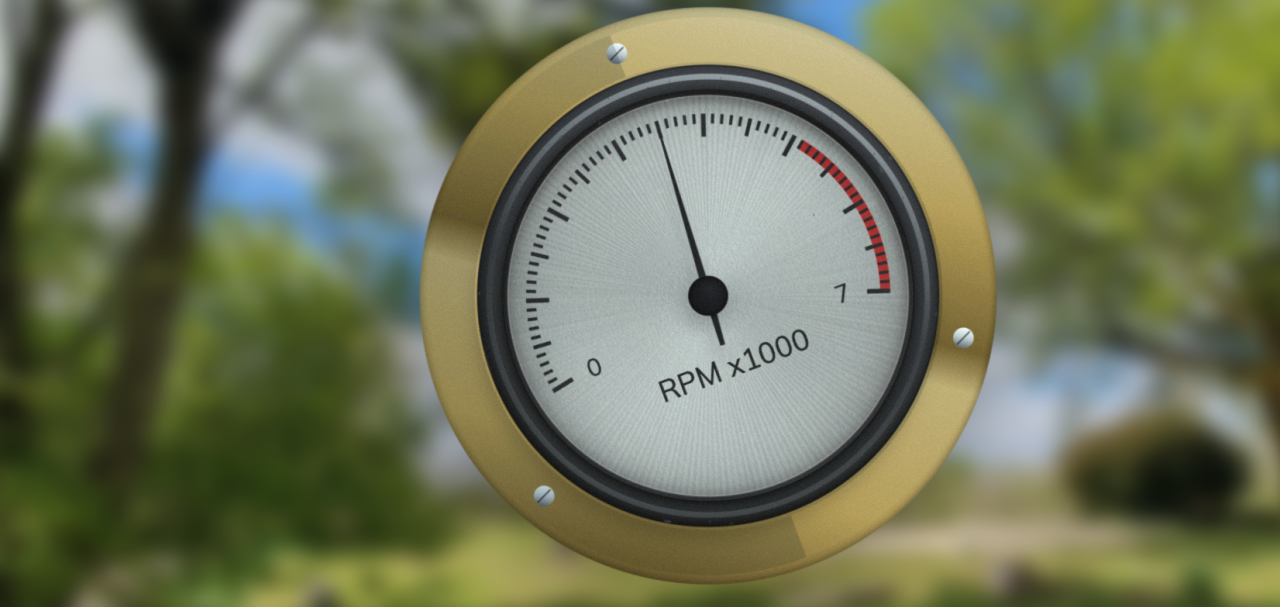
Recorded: value=3500 unit=rpm
